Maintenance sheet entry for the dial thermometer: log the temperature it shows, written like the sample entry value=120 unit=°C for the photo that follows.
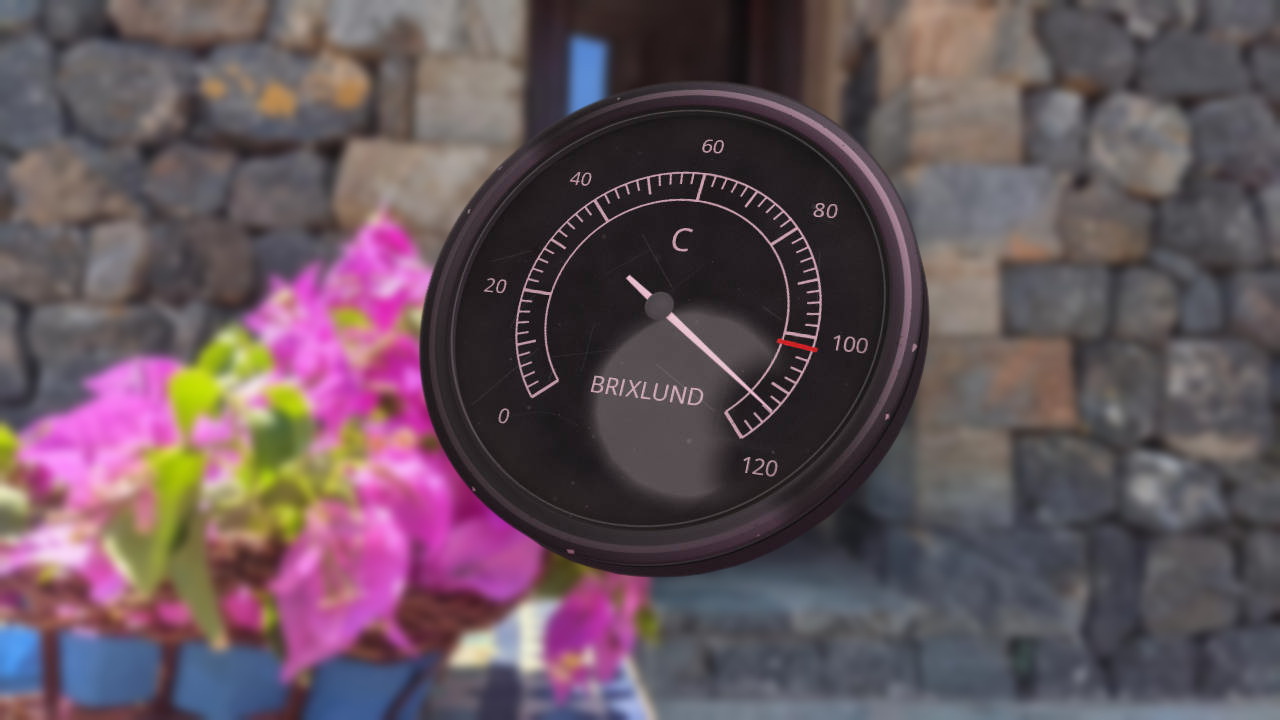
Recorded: value=114 unit=°C
